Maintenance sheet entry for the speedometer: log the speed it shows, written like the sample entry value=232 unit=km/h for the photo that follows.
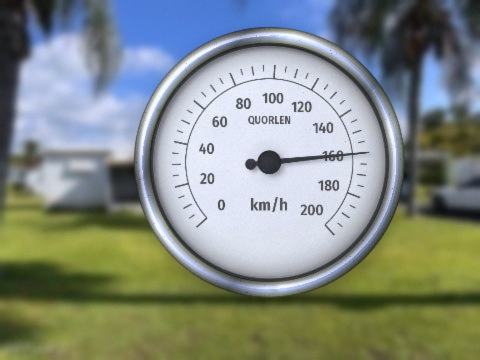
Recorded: value=160 unit=km/h
